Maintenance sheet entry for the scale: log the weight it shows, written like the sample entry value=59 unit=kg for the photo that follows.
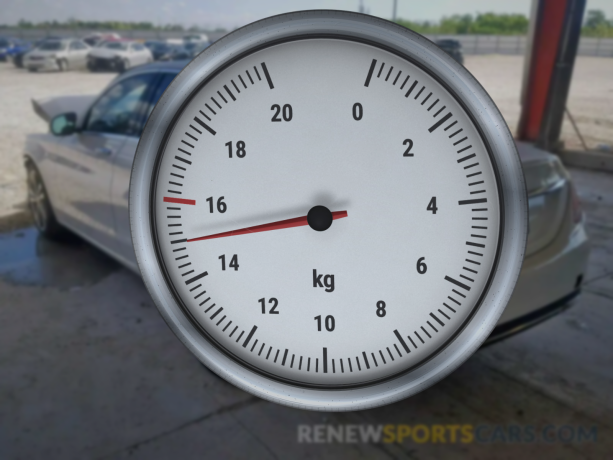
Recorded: value=15 unit=kg
